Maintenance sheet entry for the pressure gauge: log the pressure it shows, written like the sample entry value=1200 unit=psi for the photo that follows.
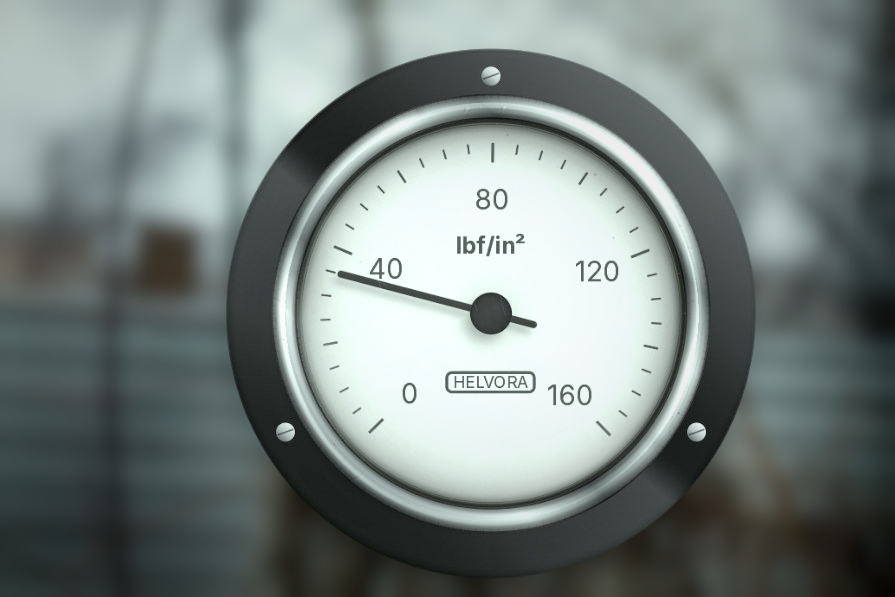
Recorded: value=35 unit=psi
